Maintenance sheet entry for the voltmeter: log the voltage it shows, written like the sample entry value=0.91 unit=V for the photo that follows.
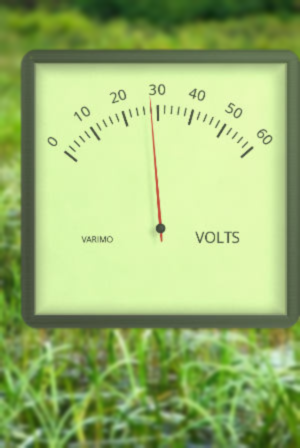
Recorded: value=28 unit=V
